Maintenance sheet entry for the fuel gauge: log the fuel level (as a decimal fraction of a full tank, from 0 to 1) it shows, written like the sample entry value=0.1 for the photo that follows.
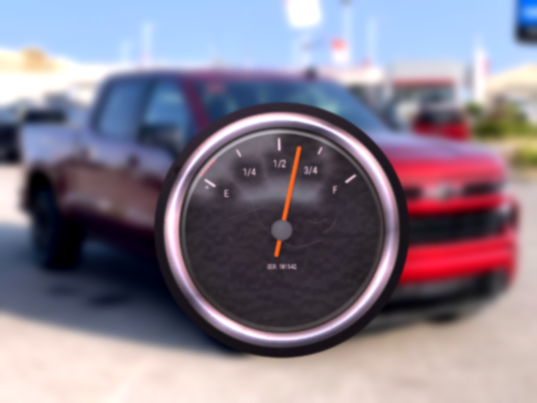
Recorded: value=0.625
